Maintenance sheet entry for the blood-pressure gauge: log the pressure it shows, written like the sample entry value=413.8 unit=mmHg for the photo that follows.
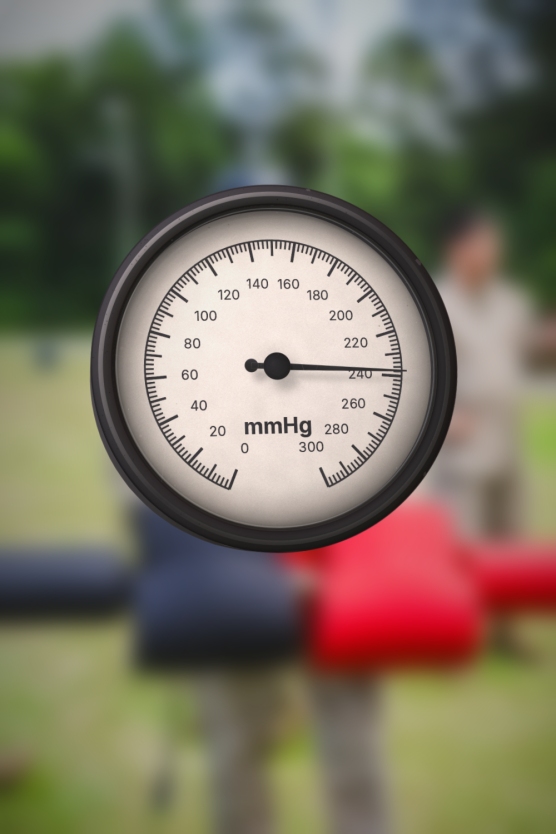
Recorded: value=238 unit=mmHg
